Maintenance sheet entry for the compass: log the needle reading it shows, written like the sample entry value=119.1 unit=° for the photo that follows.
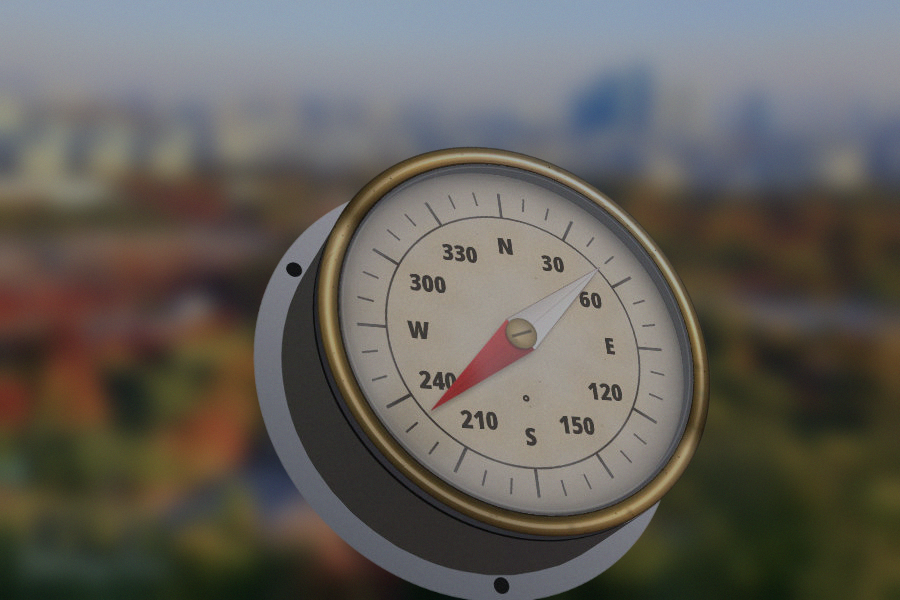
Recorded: value=230 unit=°
